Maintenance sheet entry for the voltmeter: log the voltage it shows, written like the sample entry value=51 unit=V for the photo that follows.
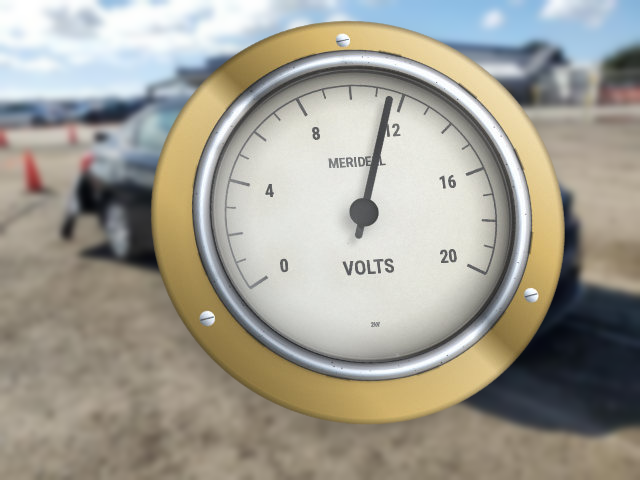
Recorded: value=11.5 unit=V
